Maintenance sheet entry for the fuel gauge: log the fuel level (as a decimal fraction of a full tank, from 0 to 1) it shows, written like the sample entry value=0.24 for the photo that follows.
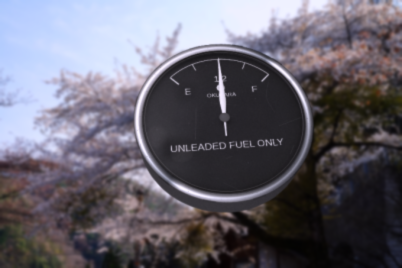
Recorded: value=0.5
